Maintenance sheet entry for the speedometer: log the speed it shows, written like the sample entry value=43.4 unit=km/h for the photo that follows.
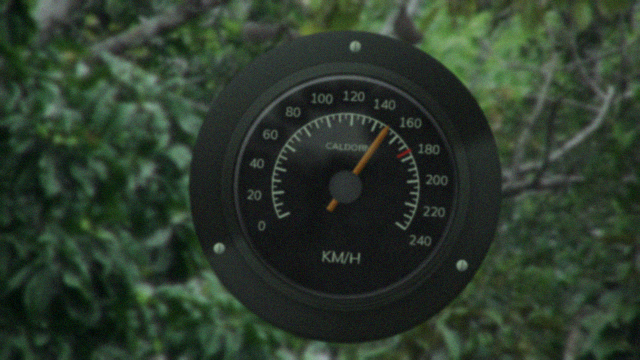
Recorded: value=150 unit=km/h
